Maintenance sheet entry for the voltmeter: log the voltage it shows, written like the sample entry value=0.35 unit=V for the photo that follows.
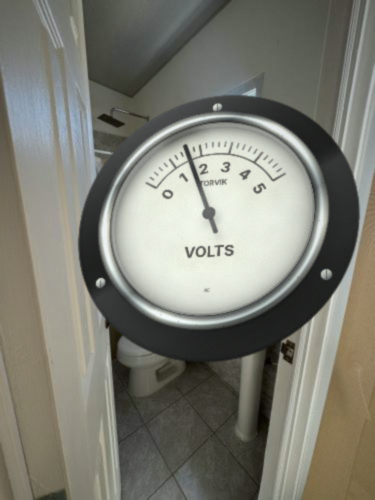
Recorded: value=1.6 unit=V
